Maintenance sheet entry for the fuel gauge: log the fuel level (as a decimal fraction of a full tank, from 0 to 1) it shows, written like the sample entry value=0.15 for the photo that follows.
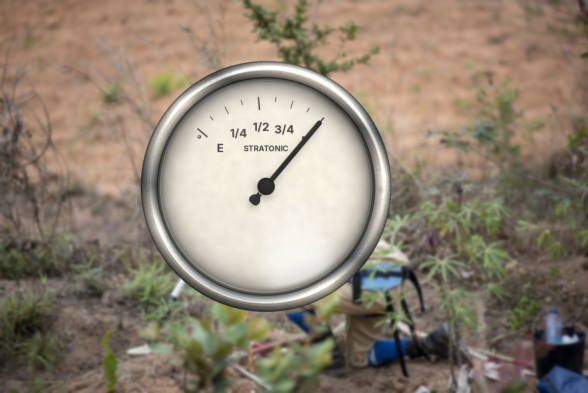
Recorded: value=1
